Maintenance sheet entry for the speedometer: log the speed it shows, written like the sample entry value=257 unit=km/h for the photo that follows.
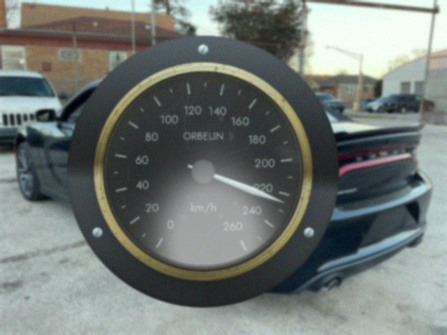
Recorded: value=225 unit=km/h
